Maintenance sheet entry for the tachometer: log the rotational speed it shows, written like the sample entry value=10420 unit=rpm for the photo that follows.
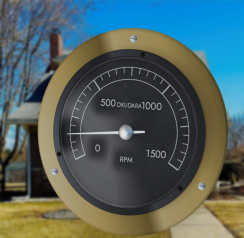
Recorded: value=150 unit=rpm
